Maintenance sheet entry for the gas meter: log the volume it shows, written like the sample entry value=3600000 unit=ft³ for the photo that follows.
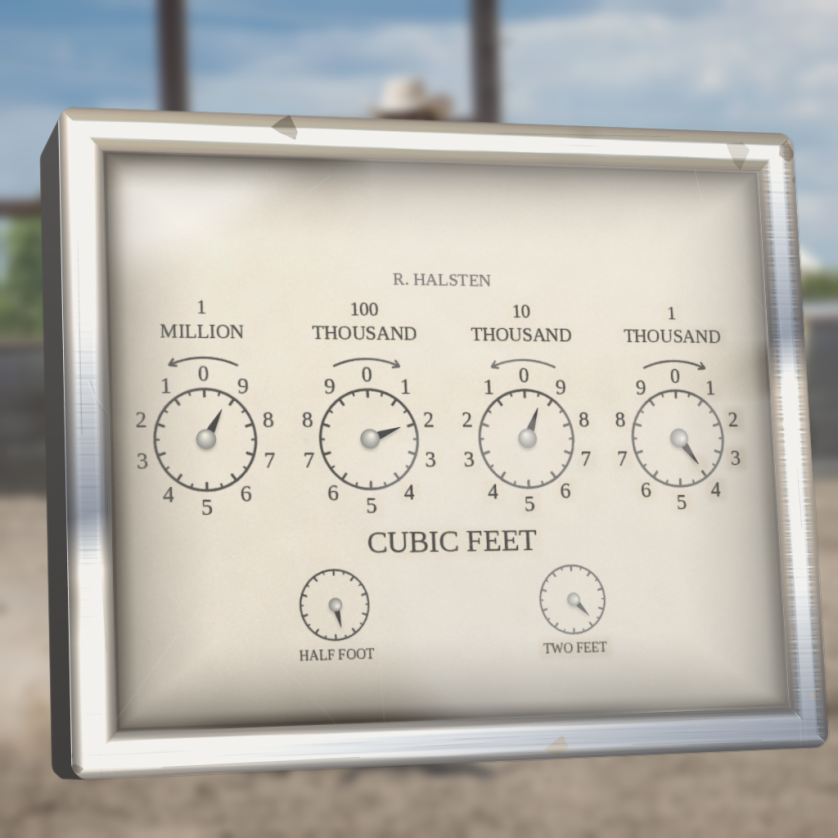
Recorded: value=919400 unit=ft³
